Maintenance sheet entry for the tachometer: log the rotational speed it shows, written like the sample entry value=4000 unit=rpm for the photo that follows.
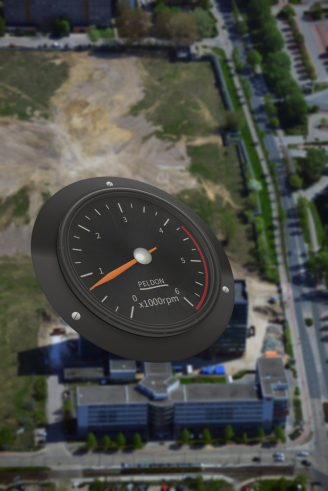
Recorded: value=750 unit=rpm
